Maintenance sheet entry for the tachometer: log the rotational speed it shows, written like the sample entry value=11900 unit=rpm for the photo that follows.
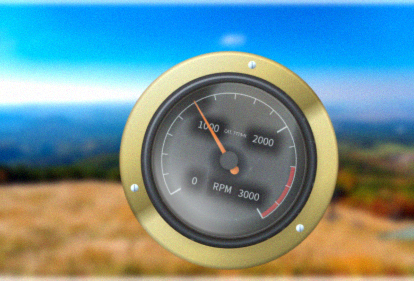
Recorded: value=1000 unit=rpm
